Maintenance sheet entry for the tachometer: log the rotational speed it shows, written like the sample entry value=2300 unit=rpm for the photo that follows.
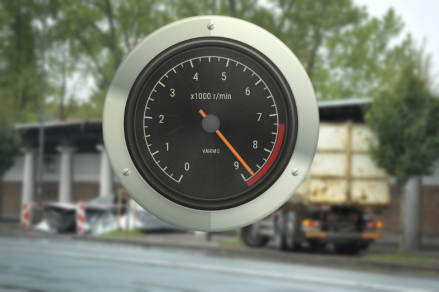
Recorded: value=8750 unit=rpm
